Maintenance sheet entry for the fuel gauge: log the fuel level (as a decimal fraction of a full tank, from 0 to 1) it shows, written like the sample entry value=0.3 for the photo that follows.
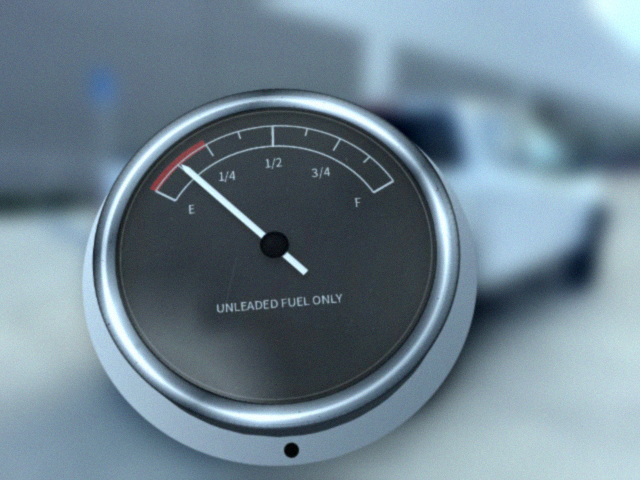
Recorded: value=0.125
